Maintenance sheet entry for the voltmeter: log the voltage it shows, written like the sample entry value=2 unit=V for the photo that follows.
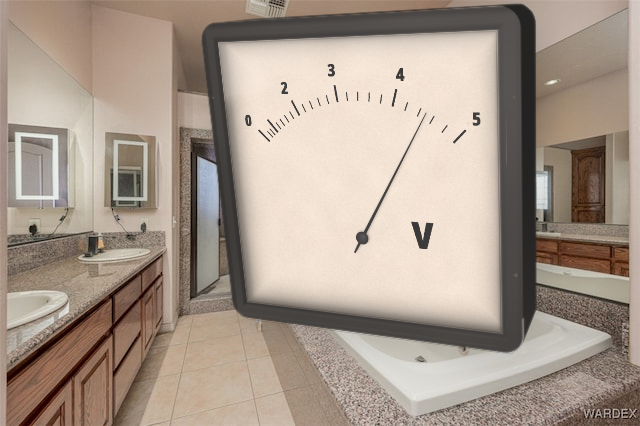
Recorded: value=4.5 unit=V
